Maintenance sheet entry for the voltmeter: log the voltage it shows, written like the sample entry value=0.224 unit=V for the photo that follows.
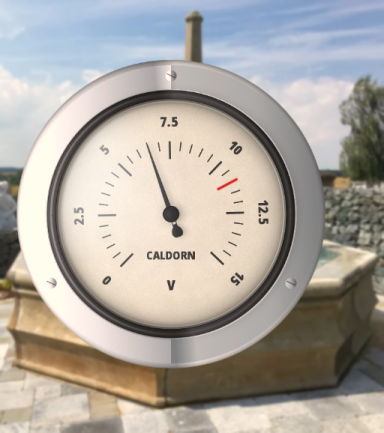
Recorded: value=6.5 unit=V
